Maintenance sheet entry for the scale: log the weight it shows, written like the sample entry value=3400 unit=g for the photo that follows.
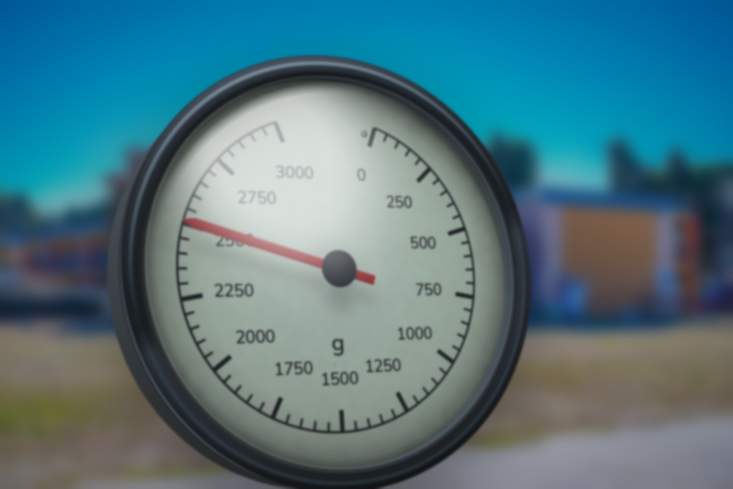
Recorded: value=2500 unit=g
